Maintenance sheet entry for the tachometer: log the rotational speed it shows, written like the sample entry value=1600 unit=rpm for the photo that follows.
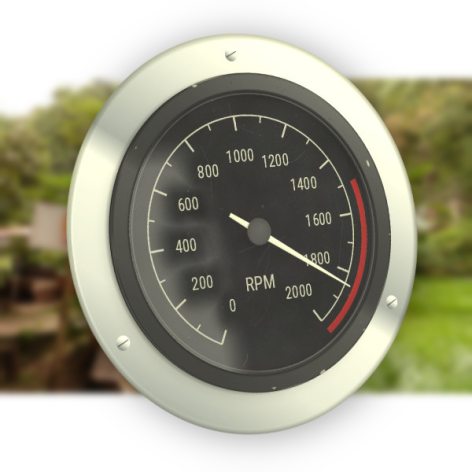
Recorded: value=1850 unit=rpm
